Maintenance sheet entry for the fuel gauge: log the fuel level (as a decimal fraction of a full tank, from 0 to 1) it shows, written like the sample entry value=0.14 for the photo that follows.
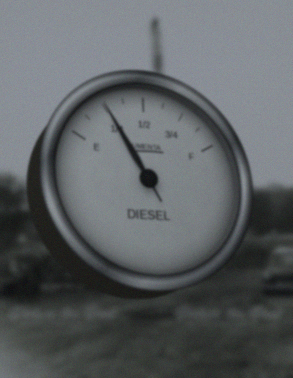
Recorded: value=0.25
